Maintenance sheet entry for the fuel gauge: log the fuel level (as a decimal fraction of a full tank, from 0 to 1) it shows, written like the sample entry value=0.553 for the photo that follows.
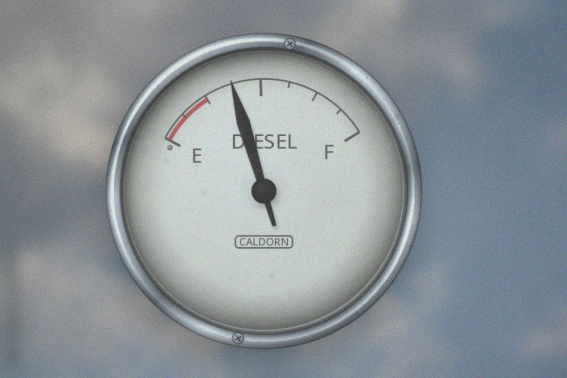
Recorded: value=0.375
